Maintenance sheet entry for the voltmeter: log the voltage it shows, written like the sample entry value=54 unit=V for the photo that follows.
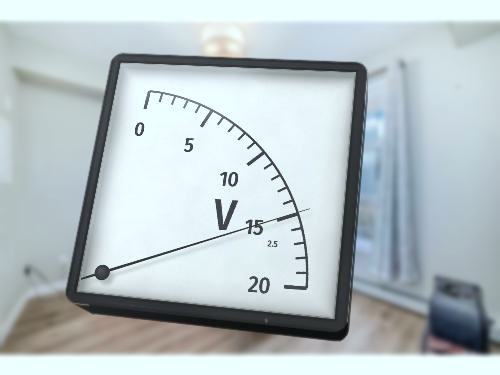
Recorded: value=15 unit=V
